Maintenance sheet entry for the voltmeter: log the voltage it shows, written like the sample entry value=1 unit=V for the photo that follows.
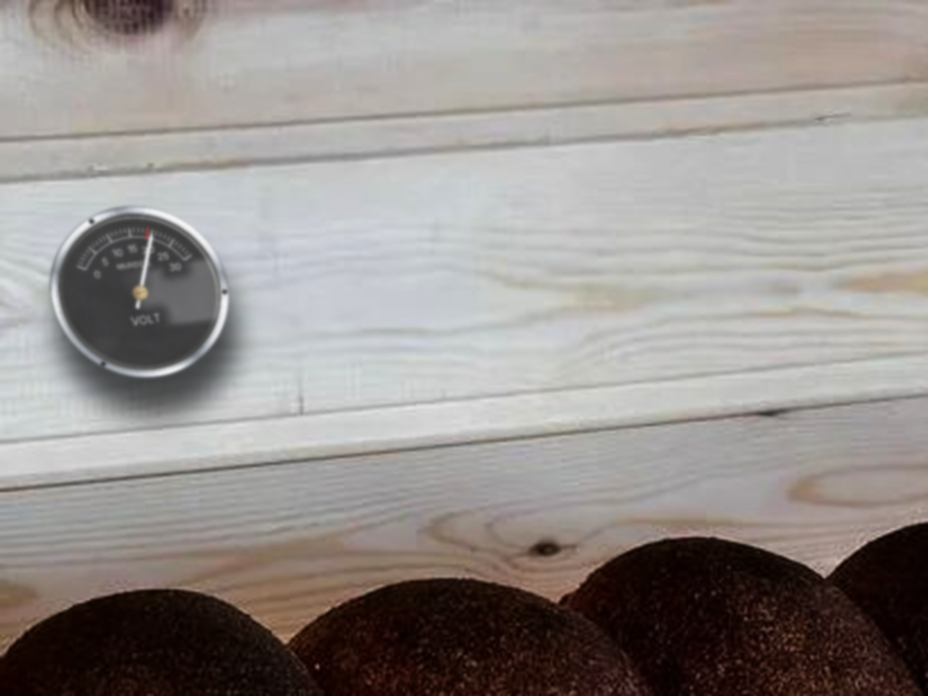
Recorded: value=20 unit=V
